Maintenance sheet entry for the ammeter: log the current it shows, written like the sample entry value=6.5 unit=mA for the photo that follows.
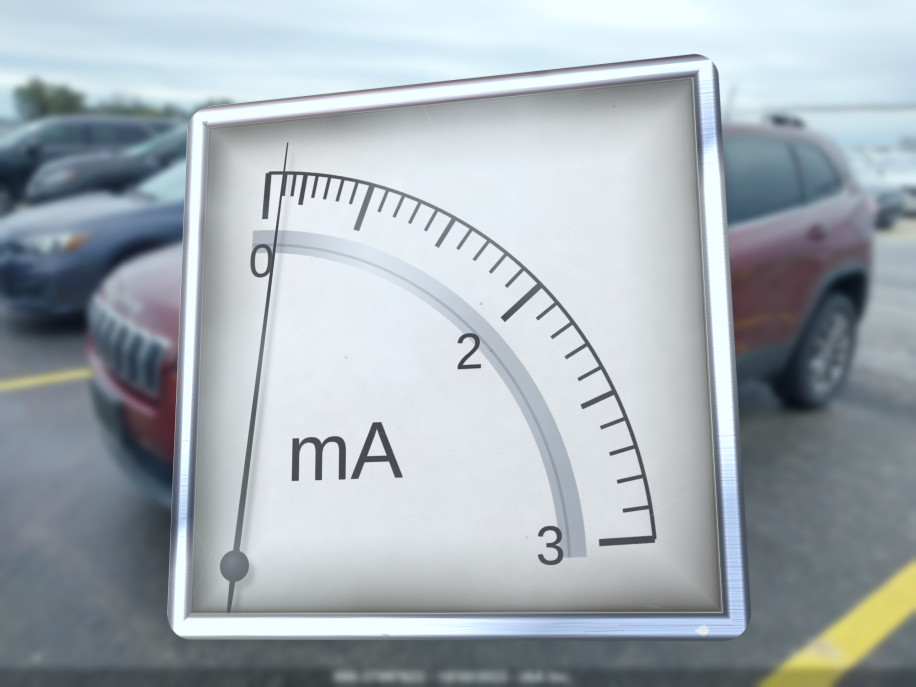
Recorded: value=0.3 unit=mA
